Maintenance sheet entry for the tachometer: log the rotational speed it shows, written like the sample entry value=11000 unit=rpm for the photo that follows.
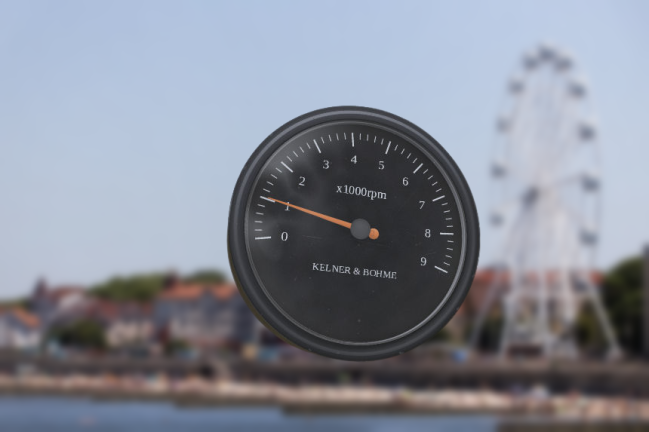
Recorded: value=1000 unit=rpm
